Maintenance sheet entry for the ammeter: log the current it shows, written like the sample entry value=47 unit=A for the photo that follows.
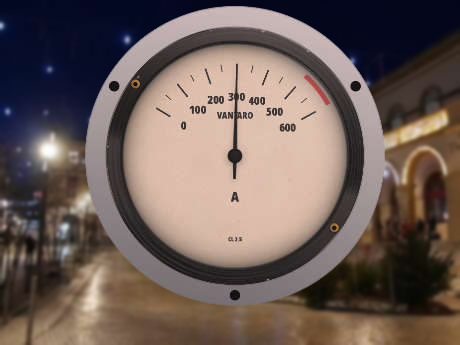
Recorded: value=300 unit=A
